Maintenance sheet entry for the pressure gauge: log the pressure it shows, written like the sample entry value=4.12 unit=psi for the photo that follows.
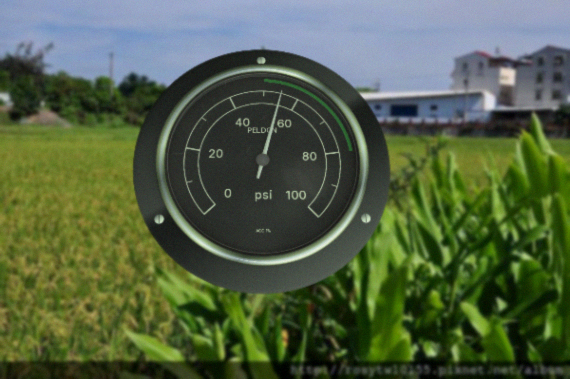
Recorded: value=55 unit=psi
